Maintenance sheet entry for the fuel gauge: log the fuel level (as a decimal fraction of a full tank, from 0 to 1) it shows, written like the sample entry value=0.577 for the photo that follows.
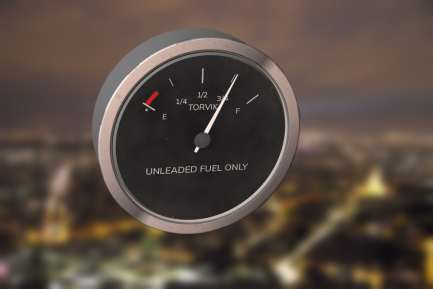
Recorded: value=0.75
